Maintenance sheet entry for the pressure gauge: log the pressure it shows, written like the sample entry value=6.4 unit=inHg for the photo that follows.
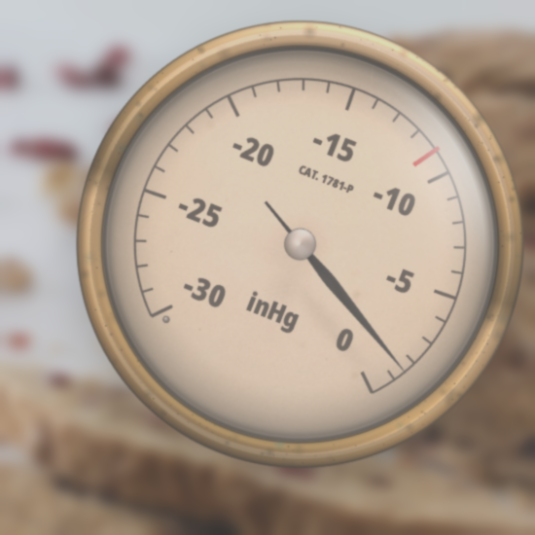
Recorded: value=-1.5 unit=inHg
